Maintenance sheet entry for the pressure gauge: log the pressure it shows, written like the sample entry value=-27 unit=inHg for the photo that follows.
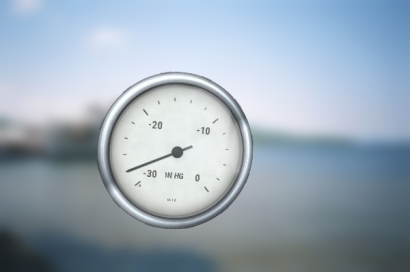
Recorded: value=-28 unit=inHg
